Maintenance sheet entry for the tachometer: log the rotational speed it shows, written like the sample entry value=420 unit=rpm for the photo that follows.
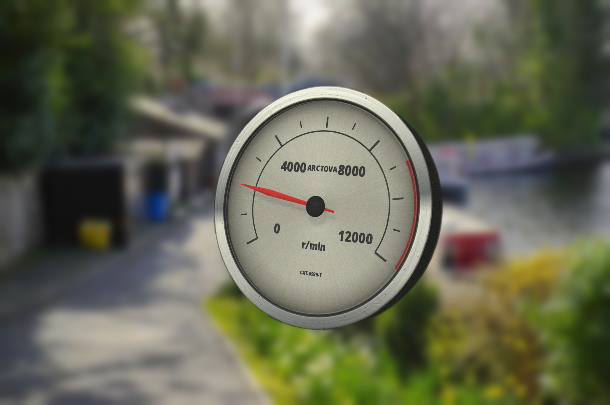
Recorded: value=2000 unit=rpm
